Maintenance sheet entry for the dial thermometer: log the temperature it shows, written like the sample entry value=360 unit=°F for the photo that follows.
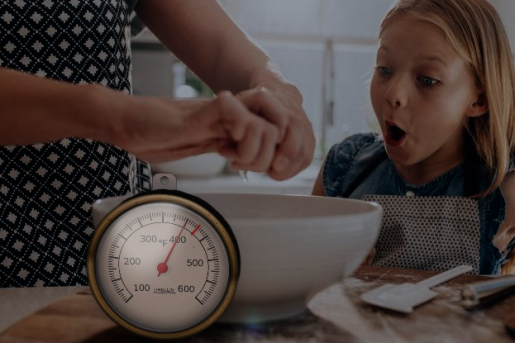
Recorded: value=400 unit=°F
